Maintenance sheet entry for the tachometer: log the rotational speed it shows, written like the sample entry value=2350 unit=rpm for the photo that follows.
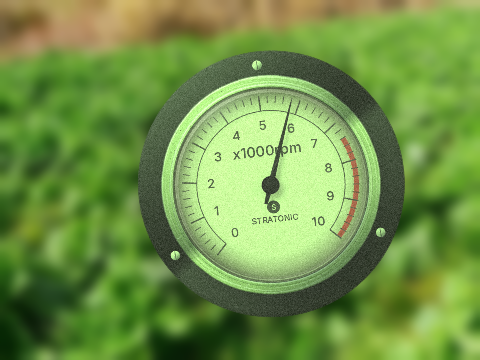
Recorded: value=5800 unit=rpm
